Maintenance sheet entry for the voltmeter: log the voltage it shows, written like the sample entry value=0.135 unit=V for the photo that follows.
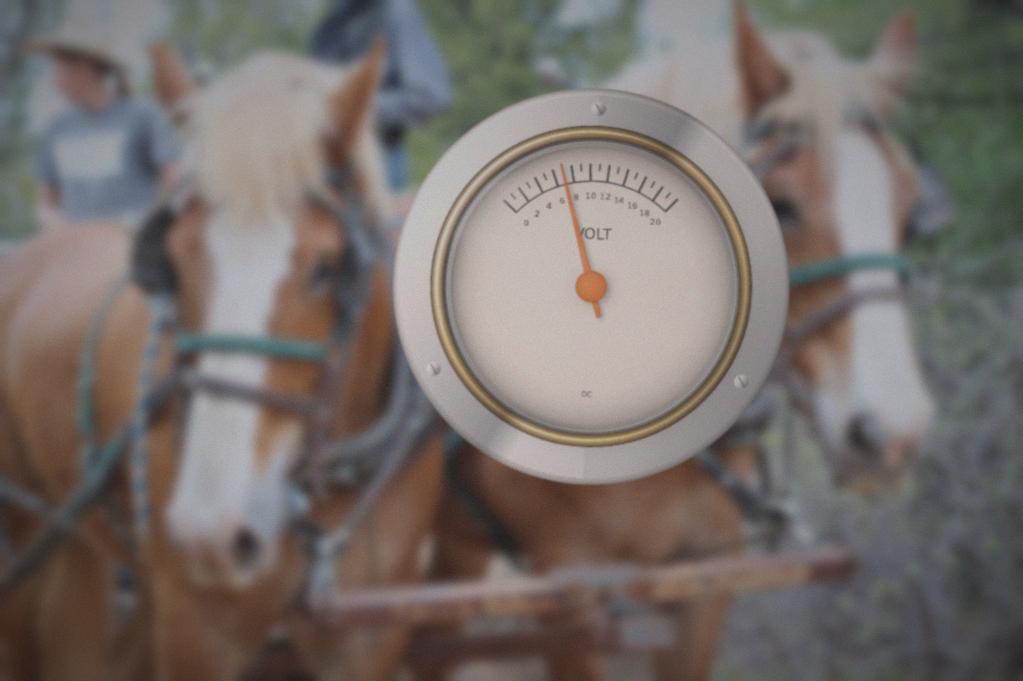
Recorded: value=7 unit=V
